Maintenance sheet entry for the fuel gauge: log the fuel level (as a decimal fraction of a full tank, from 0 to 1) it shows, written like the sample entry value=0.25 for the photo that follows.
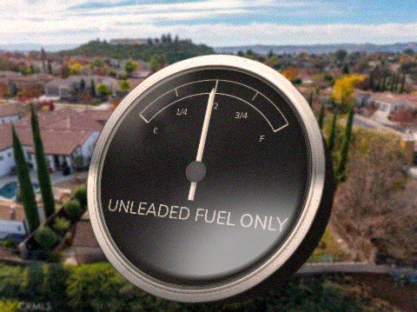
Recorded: value=0.5
